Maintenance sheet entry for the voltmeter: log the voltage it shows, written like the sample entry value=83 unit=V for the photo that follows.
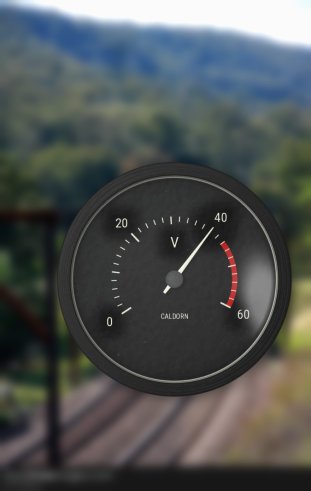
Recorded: value=40 unit=V
